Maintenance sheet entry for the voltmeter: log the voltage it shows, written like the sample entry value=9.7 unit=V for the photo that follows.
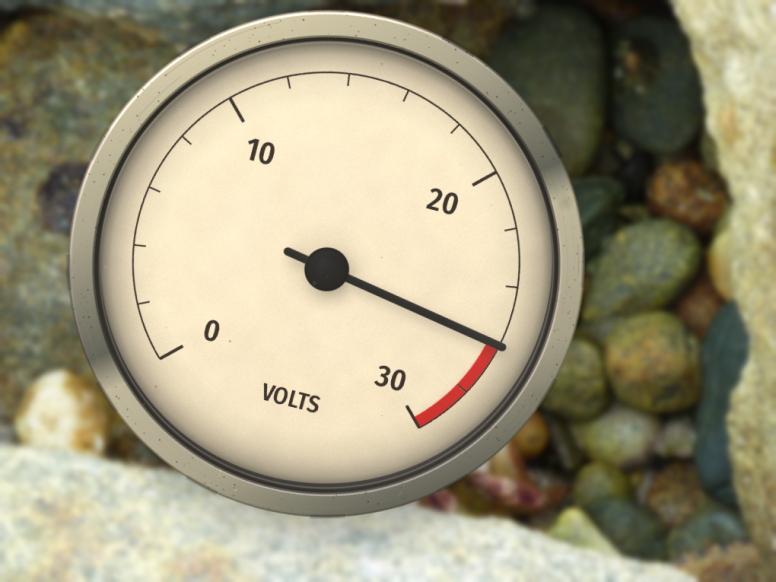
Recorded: value=26 unit=V
